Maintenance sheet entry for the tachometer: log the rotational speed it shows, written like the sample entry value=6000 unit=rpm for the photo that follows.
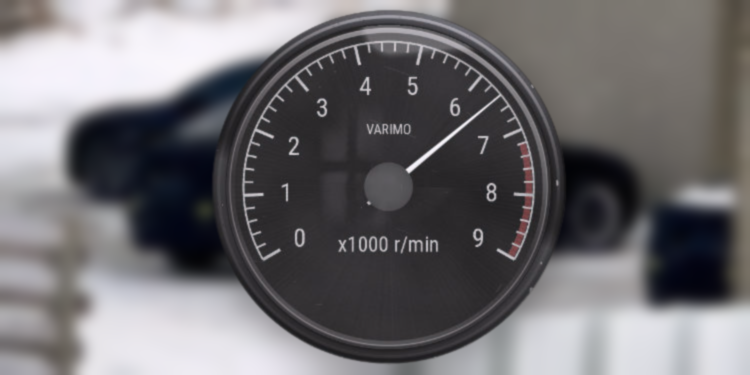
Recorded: value=6400 unit=rpm
